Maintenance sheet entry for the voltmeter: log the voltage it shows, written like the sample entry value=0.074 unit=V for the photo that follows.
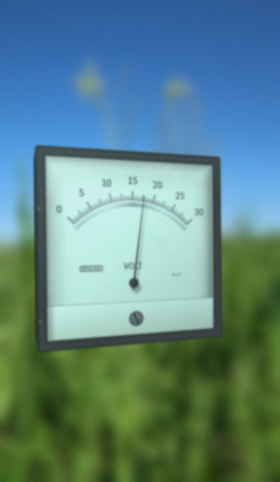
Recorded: value=17.5 unit=V
